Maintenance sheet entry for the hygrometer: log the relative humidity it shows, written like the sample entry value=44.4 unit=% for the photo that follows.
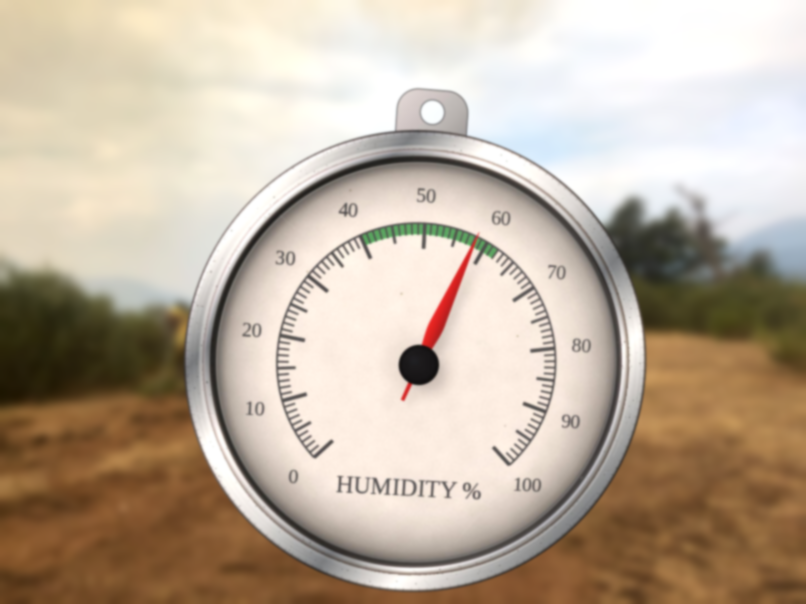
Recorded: value=58 unit=%
